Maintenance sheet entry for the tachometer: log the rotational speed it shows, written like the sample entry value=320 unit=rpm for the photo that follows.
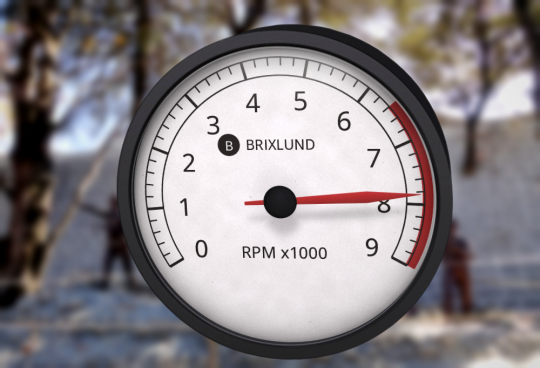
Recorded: value=7800 unit=rpm
